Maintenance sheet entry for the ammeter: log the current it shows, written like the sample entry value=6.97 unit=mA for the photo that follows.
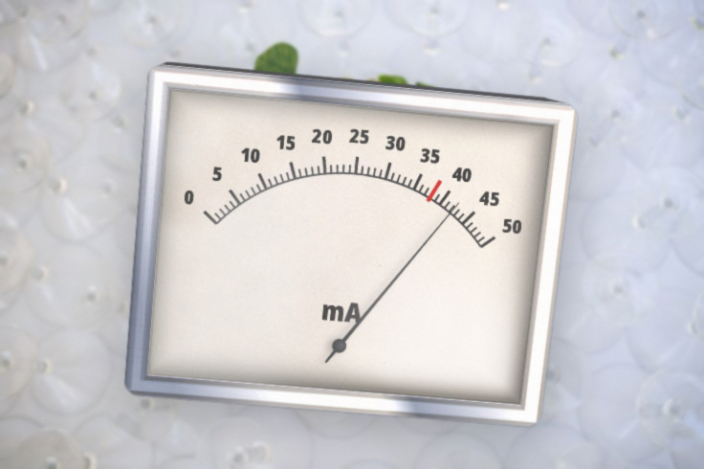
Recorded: value=42 unit=mA
